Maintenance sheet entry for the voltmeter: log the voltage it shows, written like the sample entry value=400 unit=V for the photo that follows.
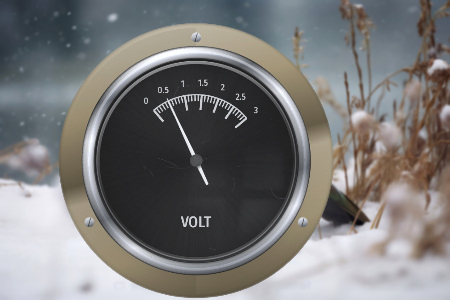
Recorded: value=0.5 unit=V
